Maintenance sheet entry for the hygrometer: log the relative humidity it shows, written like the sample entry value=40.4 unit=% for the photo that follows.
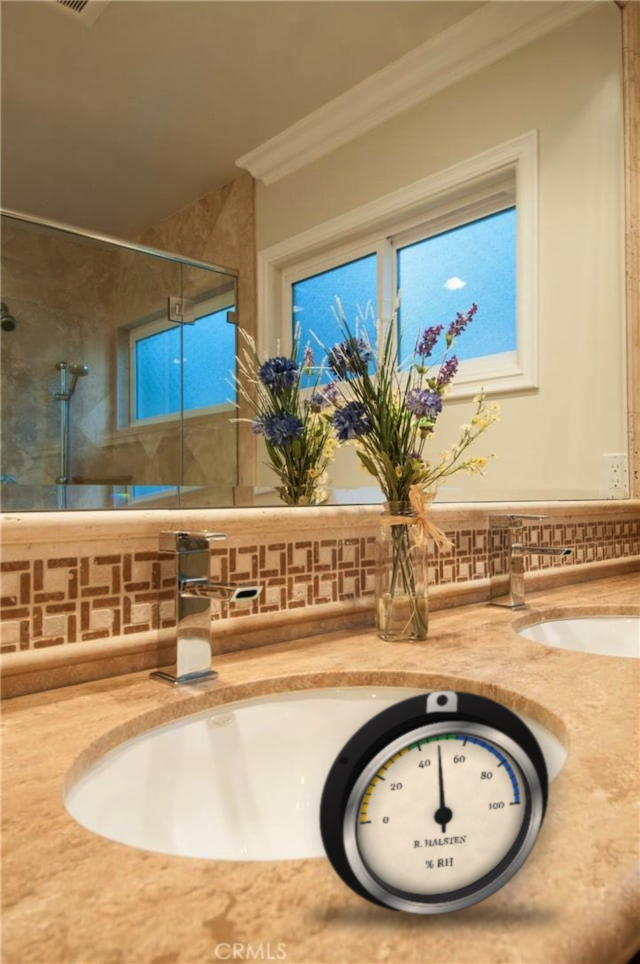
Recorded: value=48 unit=%
